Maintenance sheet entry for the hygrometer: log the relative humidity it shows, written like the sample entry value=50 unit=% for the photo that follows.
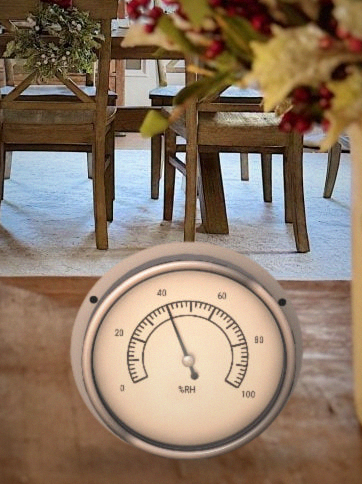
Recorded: value=40 unit=%
